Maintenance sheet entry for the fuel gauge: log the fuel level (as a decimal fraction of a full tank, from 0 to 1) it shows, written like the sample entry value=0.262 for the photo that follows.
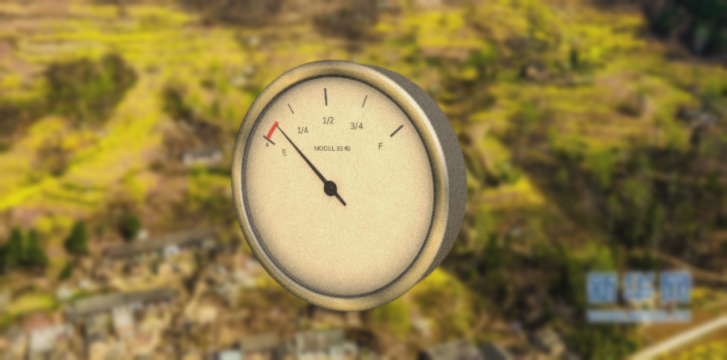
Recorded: value=0.125
